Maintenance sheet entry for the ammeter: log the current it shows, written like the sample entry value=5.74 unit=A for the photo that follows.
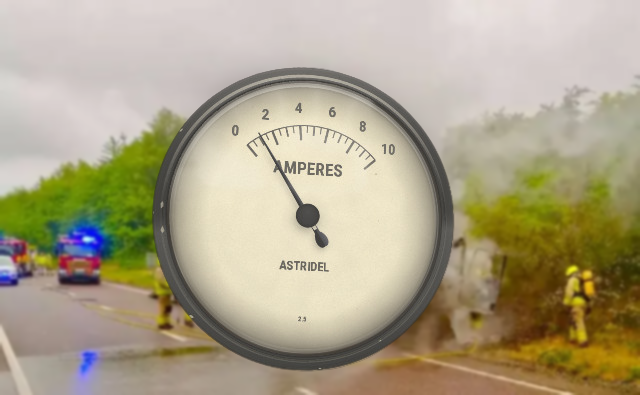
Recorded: value=1 unit=A
